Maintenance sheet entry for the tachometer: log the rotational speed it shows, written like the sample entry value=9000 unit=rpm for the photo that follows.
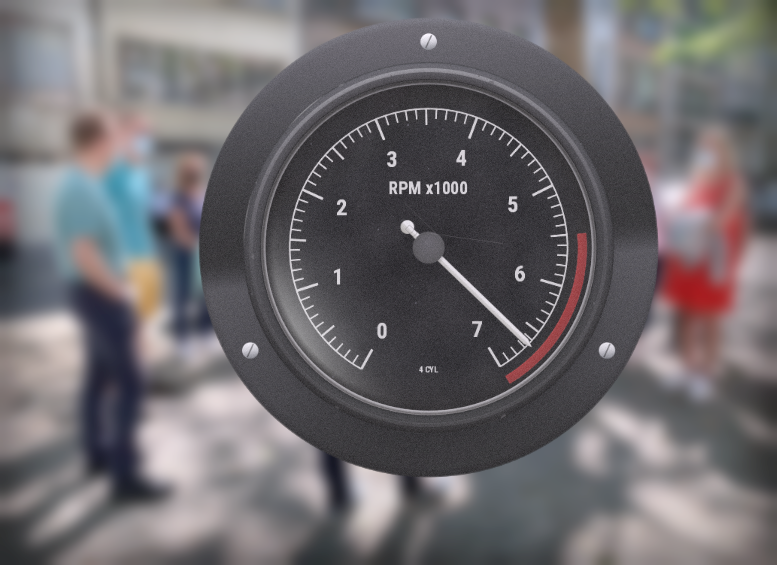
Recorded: value=6650 unit=rpm
